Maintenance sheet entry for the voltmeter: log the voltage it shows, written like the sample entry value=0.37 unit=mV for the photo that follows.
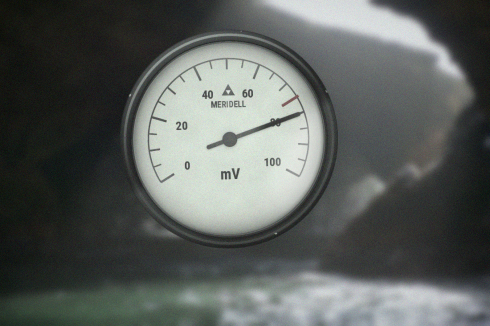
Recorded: value=80 unit=mV
